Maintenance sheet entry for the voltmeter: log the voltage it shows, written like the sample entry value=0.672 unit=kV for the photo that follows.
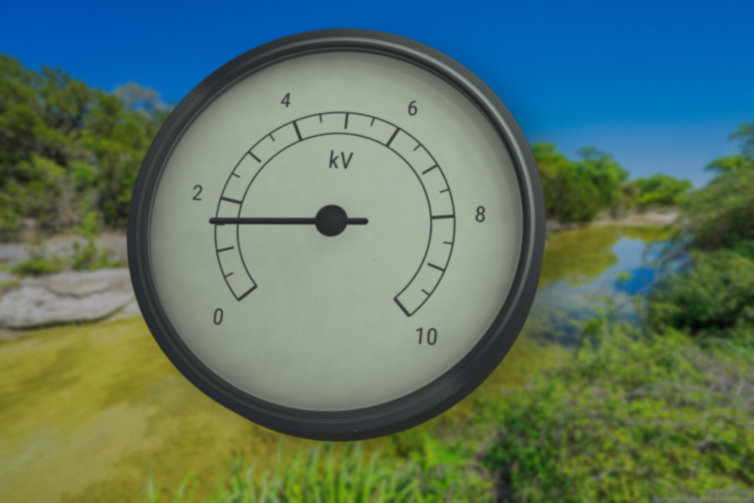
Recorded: value=1.5 unit=kV
